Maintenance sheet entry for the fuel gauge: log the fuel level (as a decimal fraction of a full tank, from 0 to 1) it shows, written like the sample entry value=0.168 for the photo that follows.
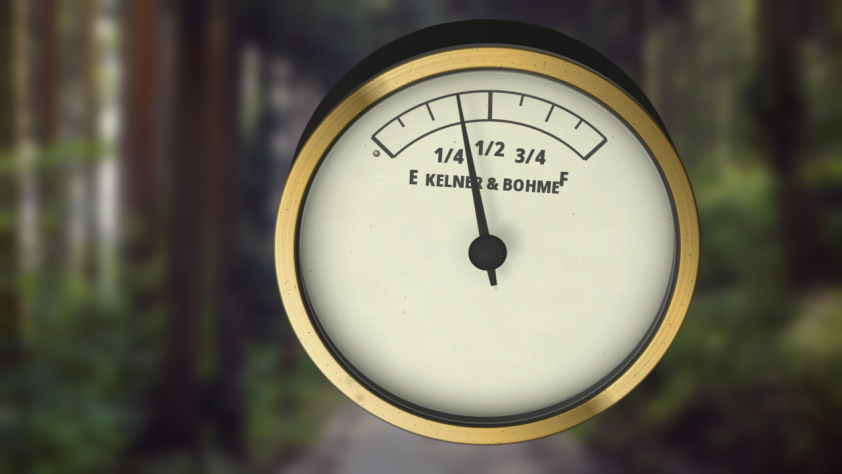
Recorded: value=0.375
